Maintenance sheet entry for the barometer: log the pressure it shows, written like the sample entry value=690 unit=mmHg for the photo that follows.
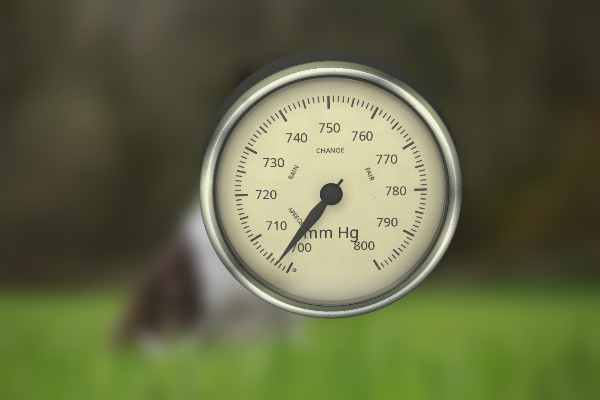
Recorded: value=703 unit=mmHg
